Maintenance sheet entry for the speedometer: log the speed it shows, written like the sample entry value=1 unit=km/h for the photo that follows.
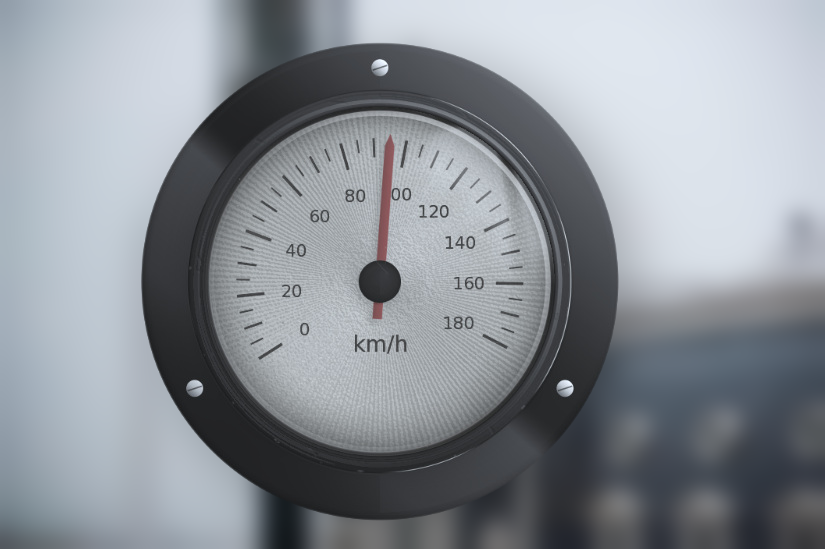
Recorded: value=95 unit=km/h
